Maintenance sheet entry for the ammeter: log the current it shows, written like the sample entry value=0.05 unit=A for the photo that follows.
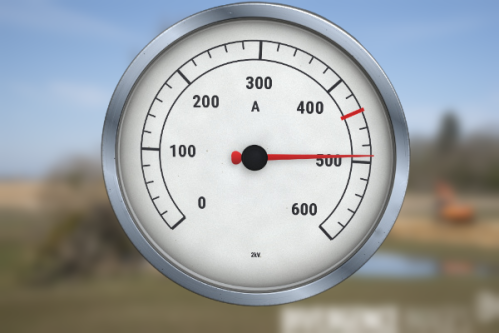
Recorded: value=490 unit=A
